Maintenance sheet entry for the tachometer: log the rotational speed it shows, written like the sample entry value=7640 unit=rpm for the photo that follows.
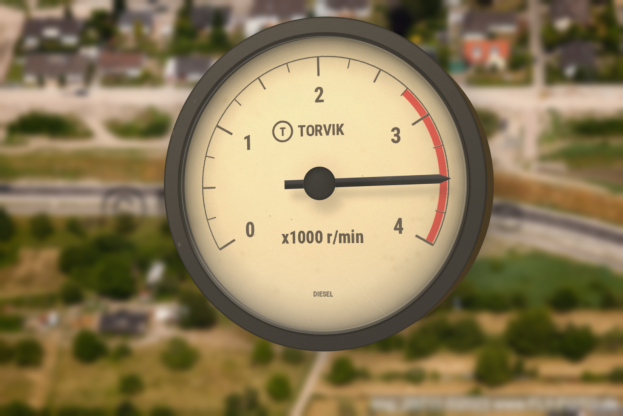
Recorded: value=3500 unit=rpm
